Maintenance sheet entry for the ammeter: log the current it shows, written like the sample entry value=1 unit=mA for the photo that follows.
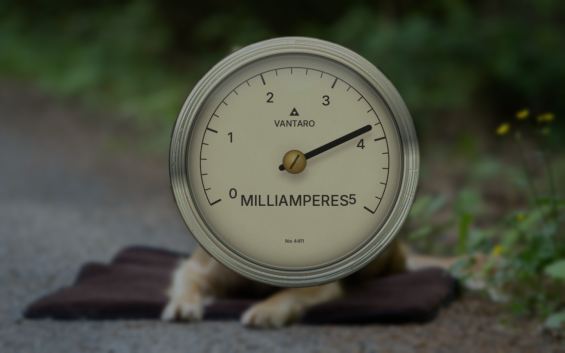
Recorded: value=3.8 unit=mA
